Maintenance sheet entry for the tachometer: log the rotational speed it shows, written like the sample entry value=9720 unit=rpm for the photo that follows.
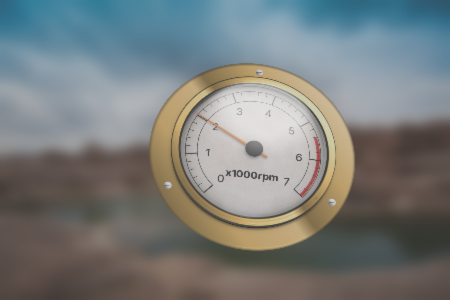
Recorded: value=2000 unit=rpm
